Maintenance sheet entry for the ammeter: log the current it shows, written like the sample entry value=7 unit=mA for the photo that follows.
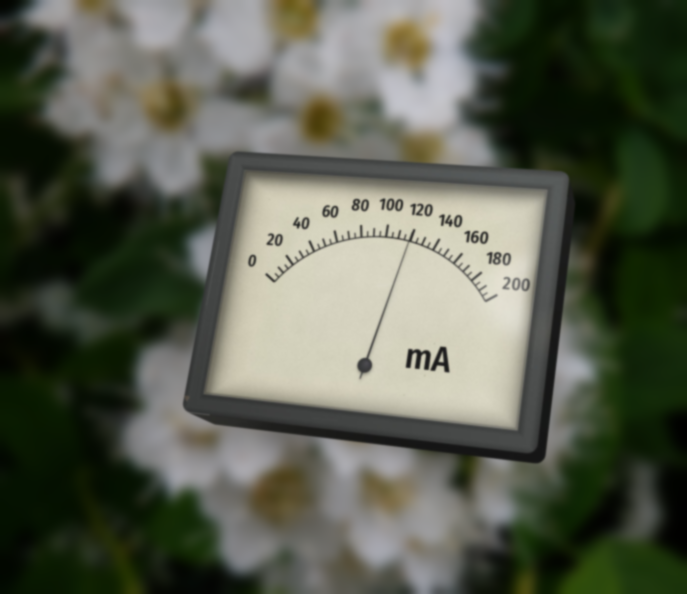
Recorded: value=120 unit=mA
